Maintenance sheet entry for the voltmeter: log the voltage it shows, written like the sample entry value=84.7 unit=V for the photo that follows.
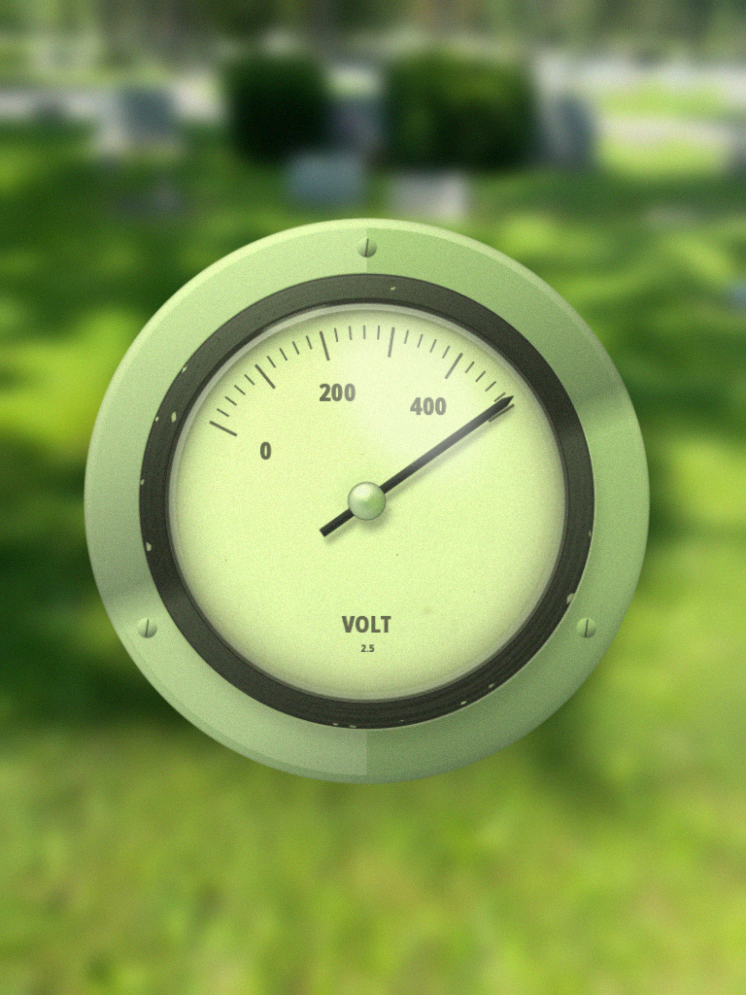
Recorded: value=490 unit=V
